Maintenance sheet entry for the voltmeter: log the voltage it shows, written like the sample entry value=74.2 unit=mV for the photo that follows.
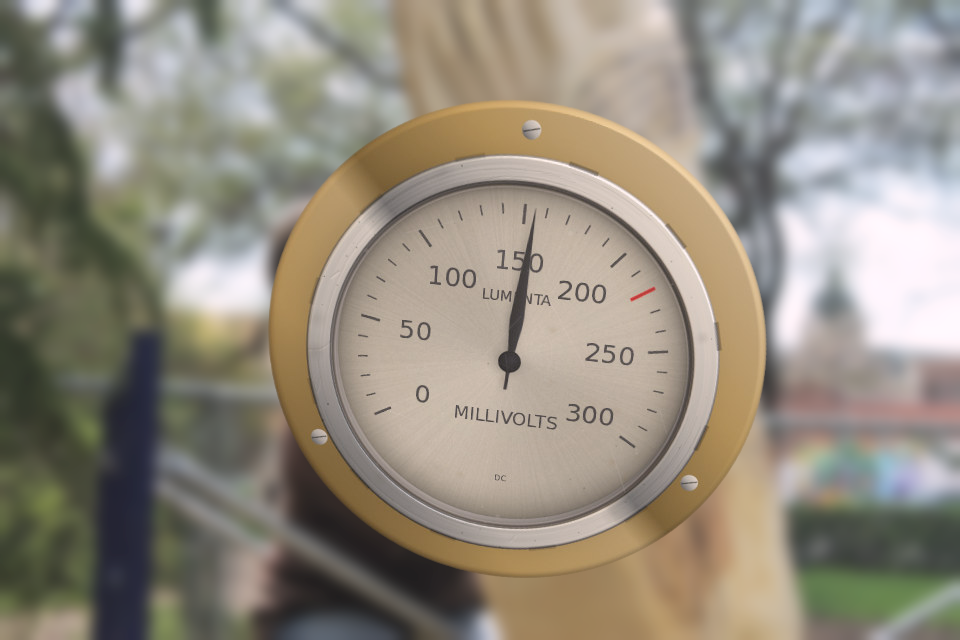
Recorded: value=155 unit=mV
